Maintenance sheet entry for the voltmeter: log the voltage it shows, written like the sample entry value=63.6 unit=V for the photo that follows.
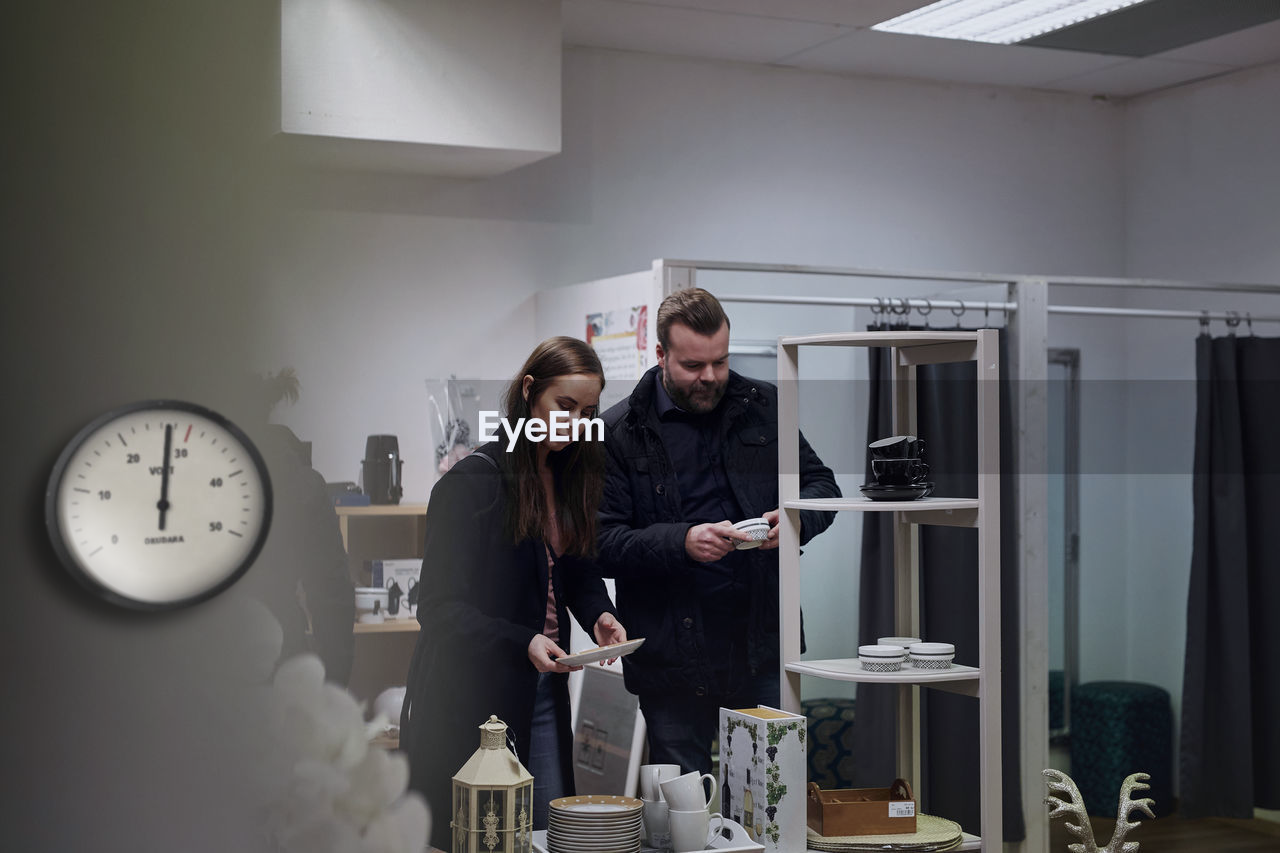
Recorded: value=27 unit=V
